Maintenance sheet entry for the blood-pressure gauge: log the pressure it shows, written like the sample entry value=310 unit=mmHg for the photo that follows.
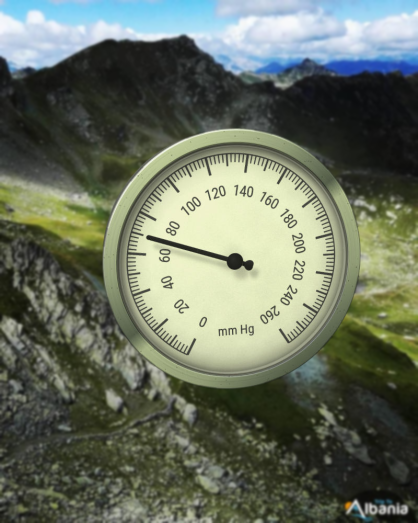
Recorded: value=70 unit=mmHg
